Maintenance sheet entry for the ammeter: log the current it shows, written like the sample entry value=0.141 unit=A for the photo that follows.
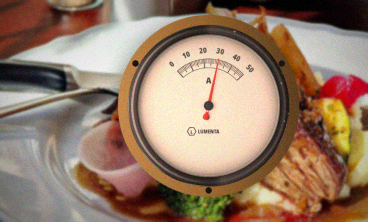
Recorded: value=30 unit=A
